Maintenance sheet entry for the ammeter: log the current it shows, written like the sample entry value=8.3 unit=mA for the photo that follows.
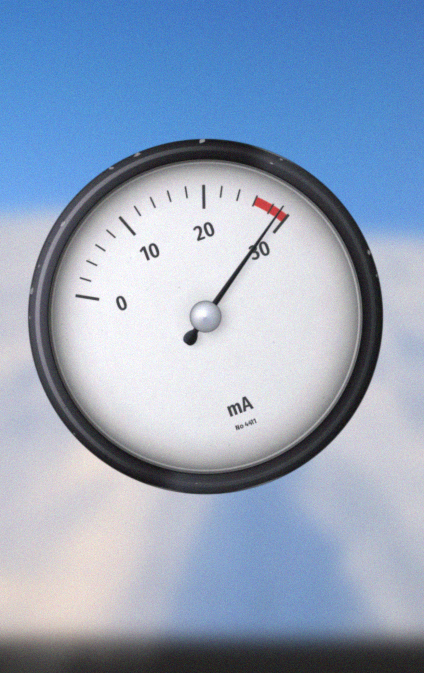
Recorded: value=29 unit=mA
